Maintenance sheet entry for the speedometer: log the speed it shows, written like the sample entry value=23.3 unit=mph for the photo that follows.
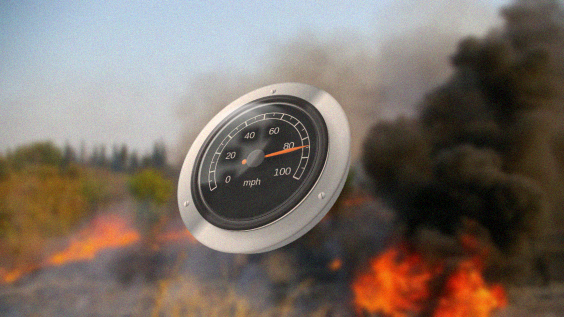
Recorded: value=85 unit=mph
